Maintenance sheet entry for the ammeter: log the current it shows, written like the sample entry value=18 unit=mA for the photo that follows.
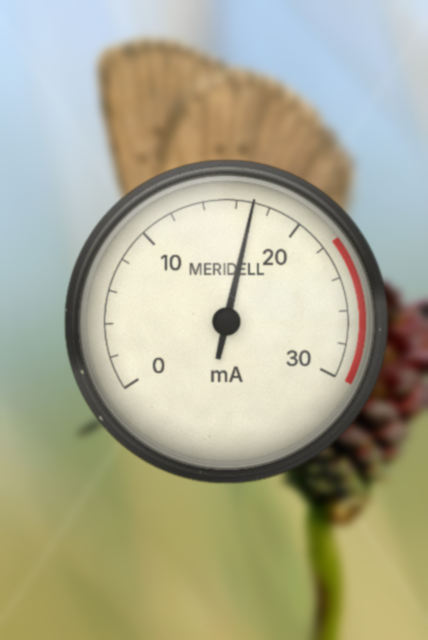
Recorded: value=17 unit=mA
